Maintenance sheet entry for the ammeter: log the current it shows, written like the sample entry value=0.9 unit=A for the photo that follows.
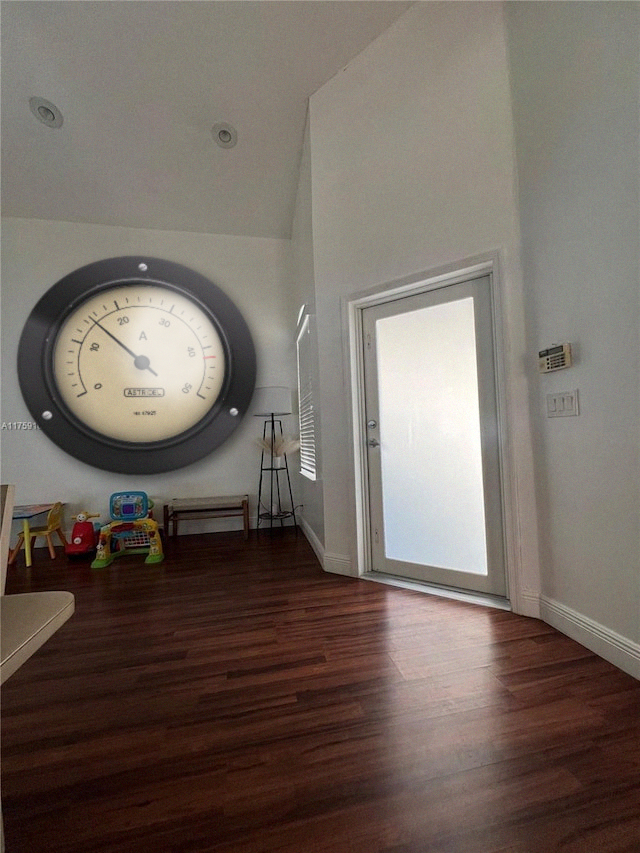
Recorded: value=15 unit=A
